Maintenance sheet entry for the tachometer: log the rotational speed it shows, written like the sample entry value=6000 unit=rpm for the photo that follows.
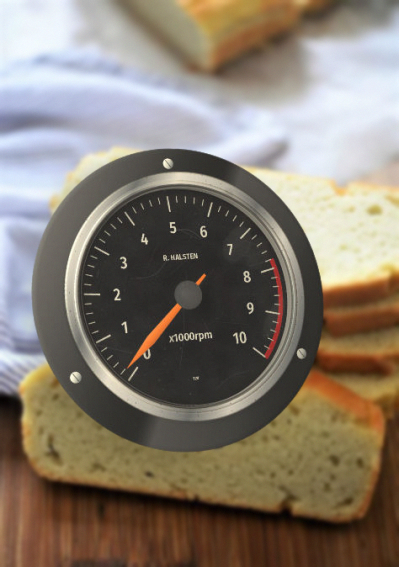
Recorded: value=200 unit=rpm
